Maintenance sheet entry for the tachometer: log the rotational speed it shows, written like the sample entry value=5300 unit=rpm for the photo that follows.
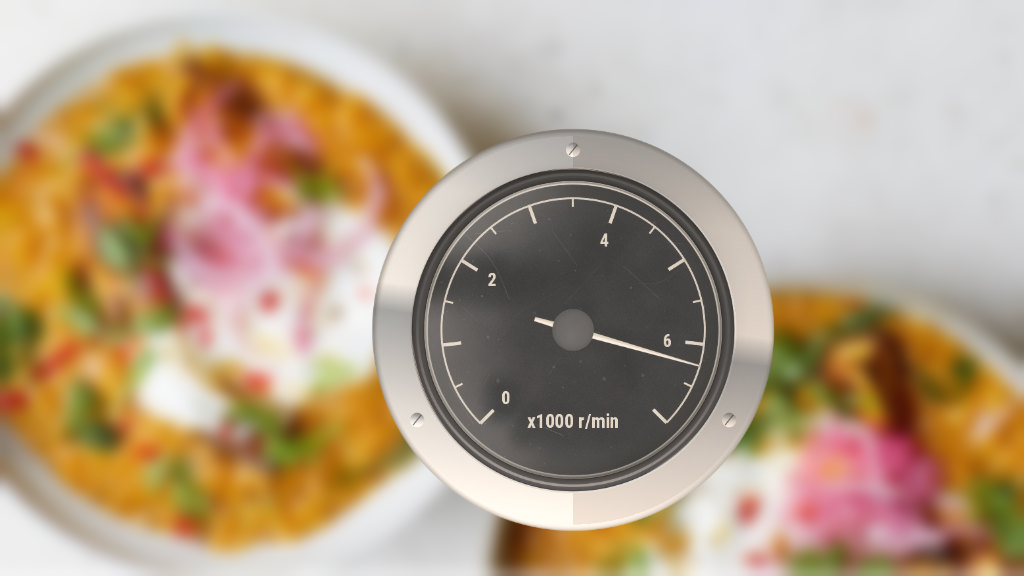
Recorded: value=6250 unit=rpm
